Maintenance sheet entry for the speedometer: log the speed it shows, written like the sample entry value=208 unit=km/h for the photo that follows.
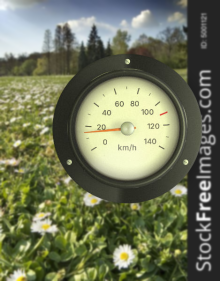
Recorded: value=15 unit=km/h
